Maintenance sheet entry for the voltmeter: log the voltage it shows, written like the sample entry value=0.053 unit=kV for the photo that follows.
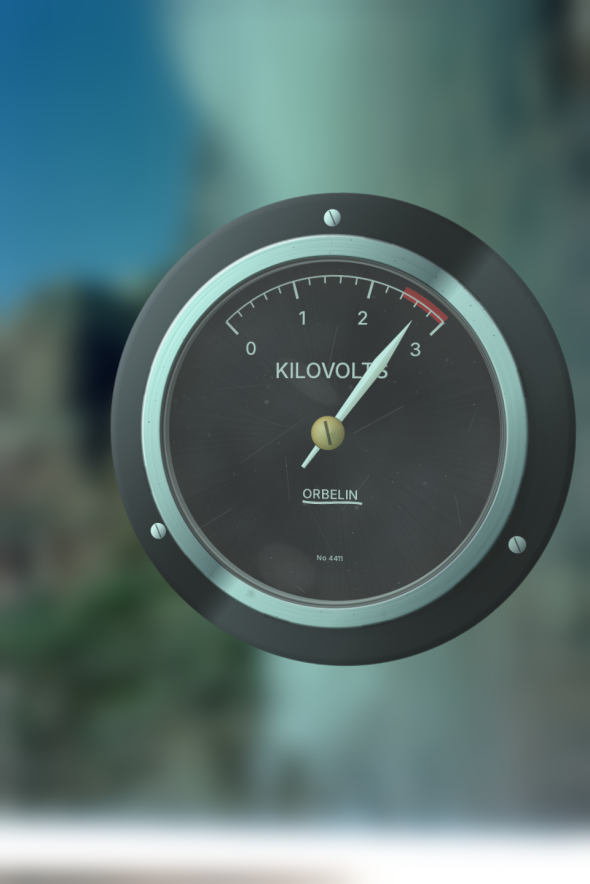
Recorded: value=2.7 unit=kV
